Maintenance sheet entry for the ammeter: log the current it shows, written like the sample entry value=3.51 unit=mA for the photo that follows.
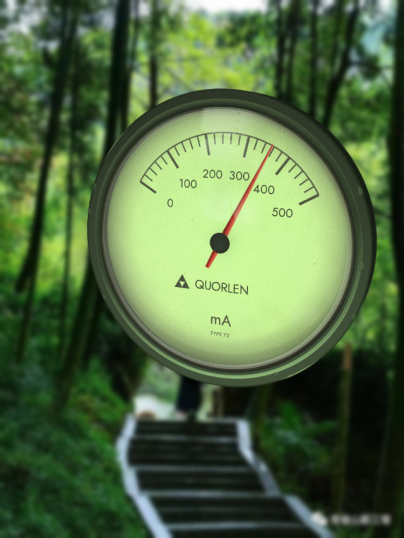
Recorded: value=360 unit=mA
